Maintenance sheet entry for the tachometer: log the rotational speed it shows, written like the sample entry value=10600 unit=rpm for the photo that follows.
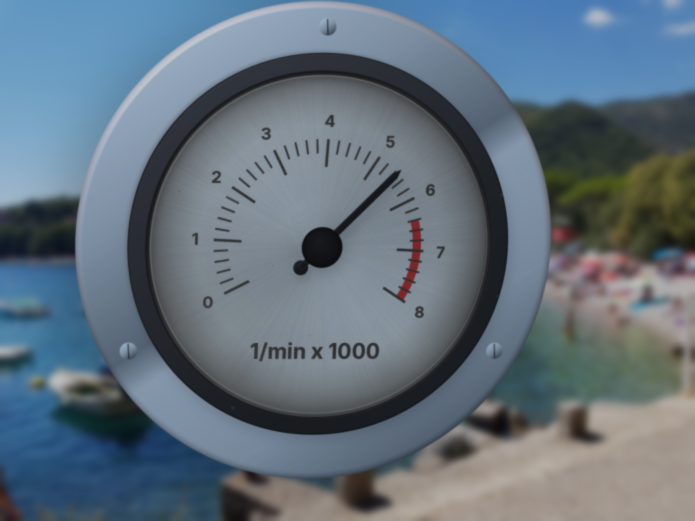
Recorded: value=5400 unit=rpm
